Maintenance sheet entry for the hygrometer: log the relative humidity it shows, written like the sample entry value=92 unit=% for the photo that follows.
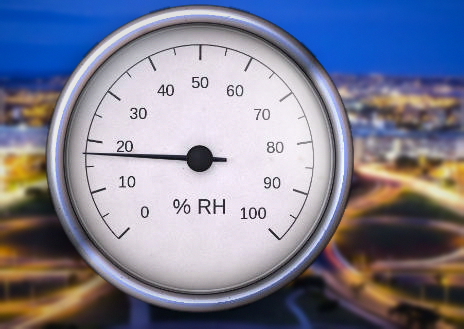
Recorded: value=17.5 unit=%
